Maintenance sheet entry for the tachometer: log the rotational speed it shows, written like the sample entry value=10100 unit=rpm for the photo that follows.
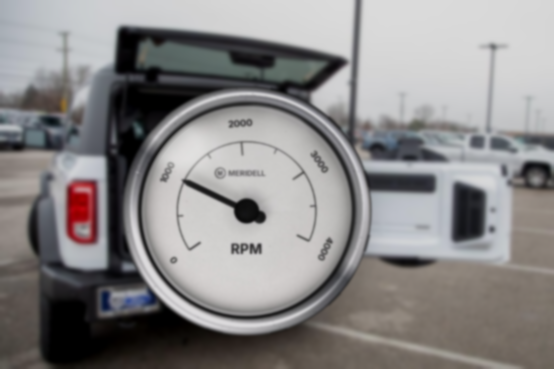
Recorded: value=1000 unit=rpm
